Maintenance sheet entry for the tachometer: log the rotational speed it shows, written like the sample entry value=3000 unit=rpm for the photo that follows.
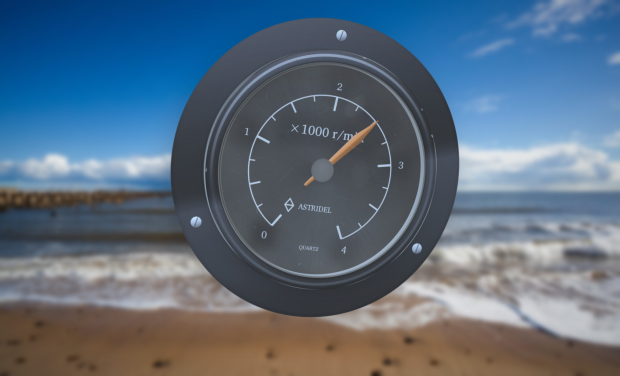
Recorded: value=2500 unit=rpm
